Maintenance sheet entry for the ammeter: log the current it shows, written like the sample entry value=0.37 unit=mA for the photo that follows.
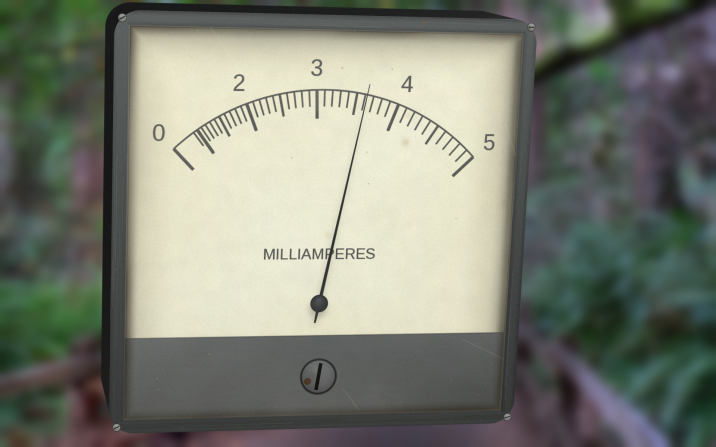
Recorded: value=3.6 unit=mA
